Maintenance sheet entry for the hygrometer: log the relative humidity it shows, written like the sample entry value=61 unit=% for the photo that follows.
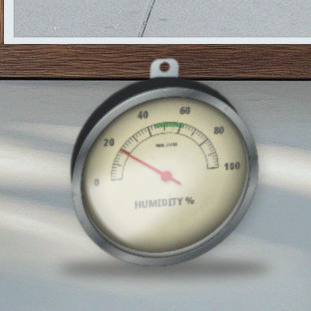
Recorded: value=20 unit=%
